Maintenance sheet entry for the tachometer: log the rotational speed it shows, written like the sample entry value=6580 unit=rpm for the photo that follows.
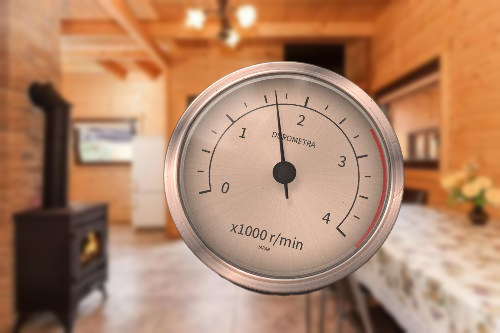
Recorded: value=1625 unit=rpm
